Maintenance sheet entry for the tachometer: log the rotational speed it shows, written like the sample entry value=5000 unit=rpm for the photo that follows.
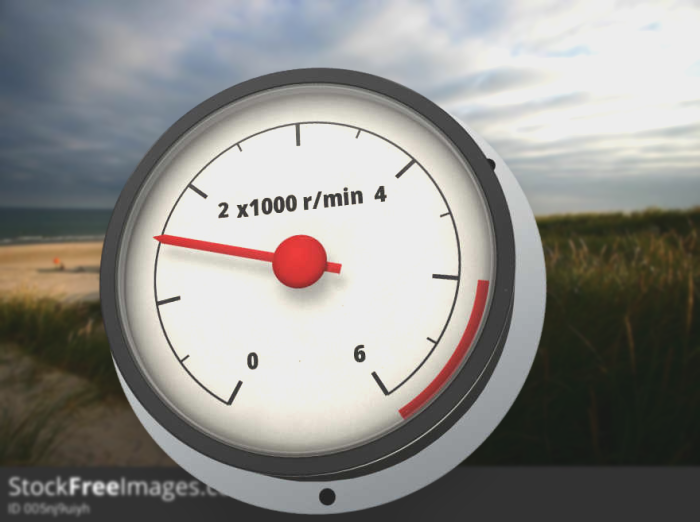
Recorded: value=1500 unit=rpm
